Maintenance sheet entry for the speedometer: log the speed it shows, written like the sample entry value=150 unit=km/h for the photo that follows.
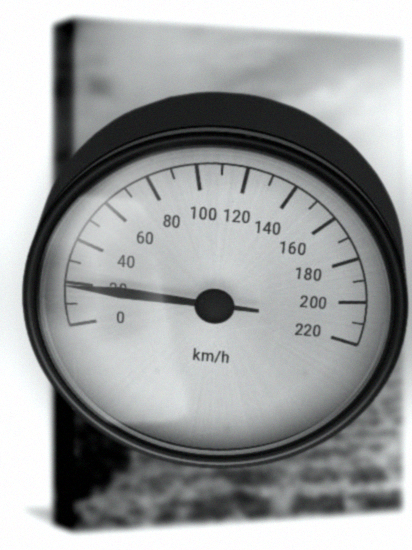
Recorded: value=20 unit=km/h
